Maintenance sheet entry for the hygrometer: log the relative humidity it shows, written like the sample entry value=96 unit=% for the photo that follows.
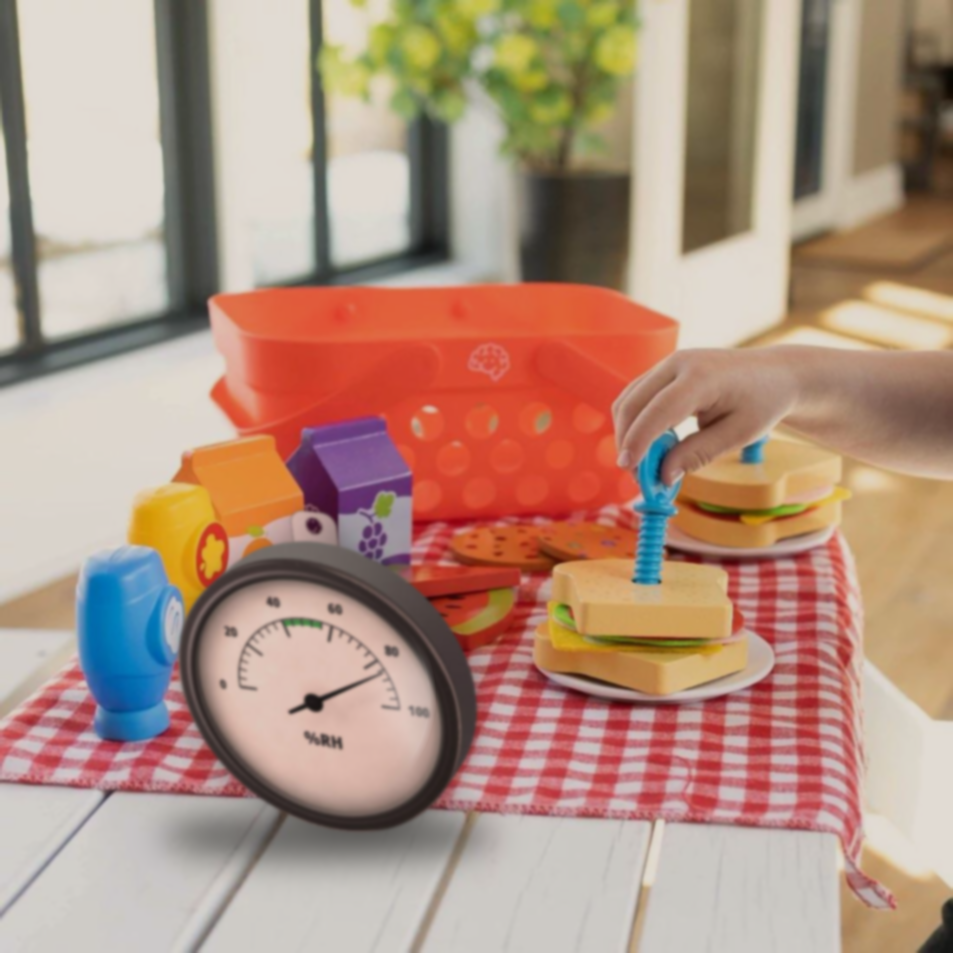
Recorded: value=84 unit=%
